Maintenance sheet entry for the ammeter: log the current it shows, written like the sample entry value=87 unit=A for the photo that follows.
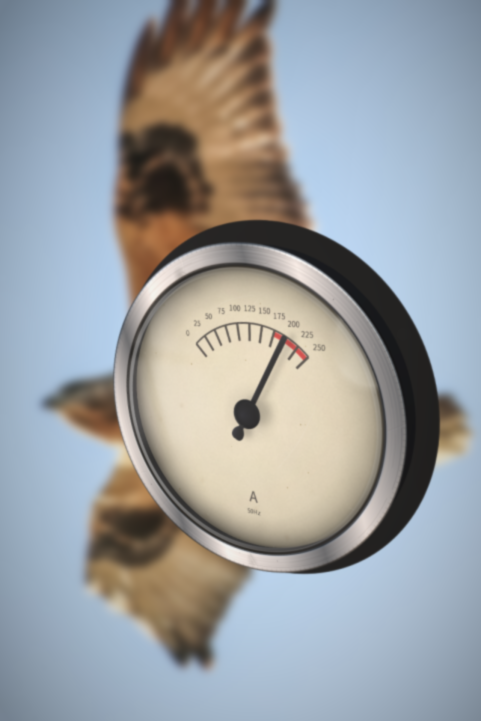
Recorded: value=200 unit=A
